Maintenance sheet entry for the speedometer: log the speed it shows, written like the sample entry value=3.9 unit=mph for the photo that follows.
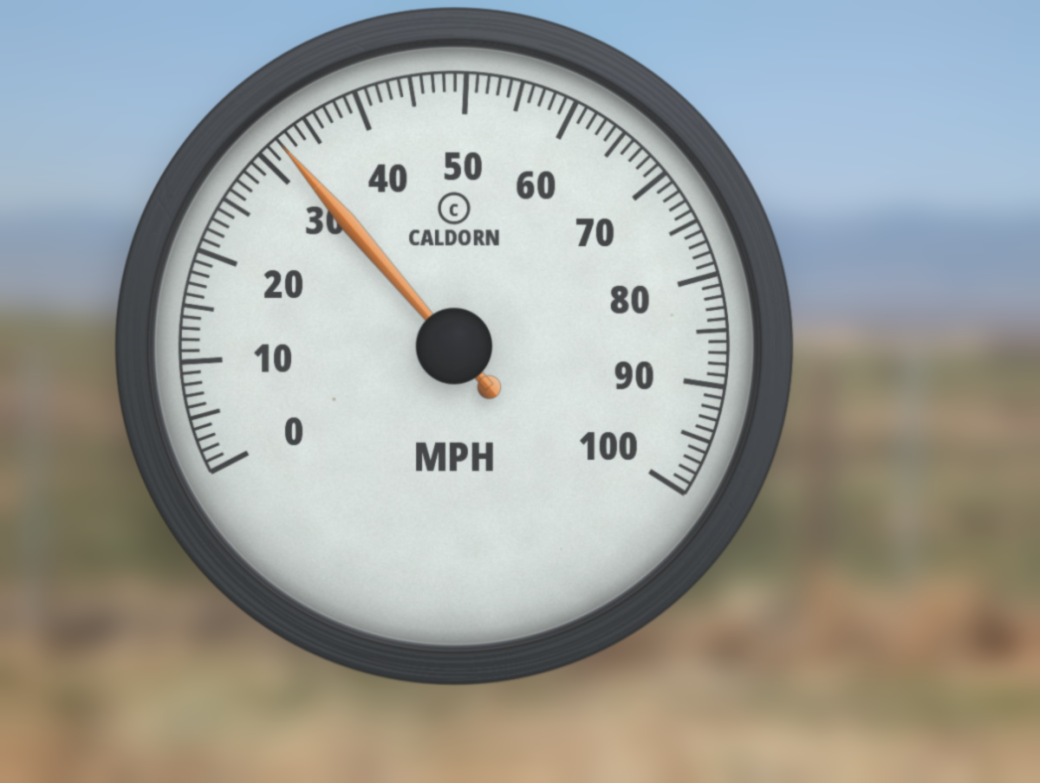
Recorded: value=32 unit=mph
